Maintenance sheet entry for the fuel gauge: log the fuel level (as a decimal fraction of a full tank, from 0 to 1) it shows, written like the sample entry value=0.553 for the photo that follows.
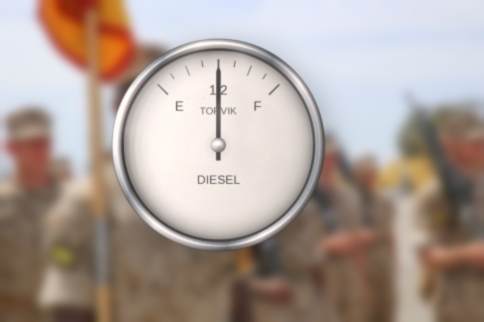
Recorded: value=0.5
